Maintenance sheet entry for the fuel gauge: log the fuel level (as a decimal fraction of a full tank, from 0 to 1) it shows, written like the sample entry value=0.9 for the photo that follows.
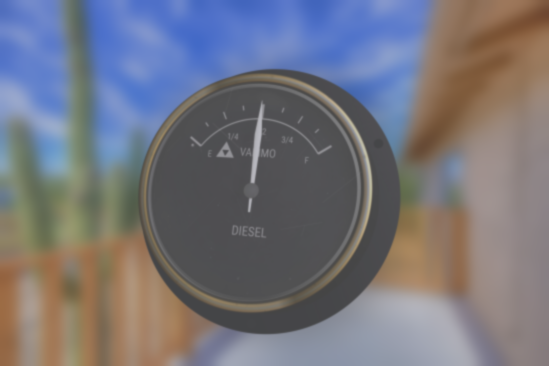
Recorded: value=0.5
